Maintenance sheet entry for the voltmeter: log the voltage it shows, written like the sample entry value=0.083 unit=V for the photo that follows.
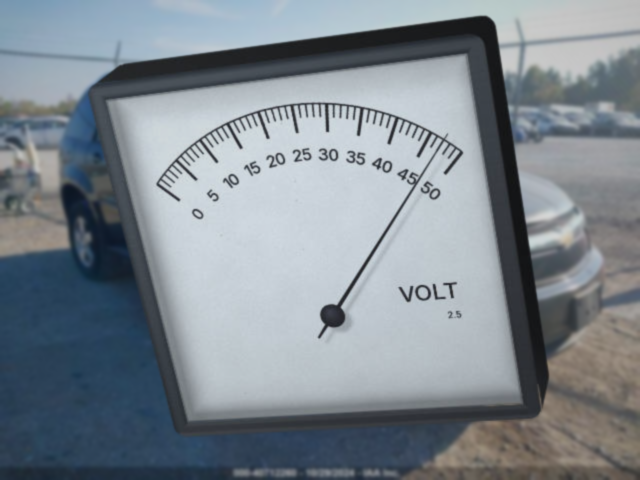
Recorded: value=47 unit=V
